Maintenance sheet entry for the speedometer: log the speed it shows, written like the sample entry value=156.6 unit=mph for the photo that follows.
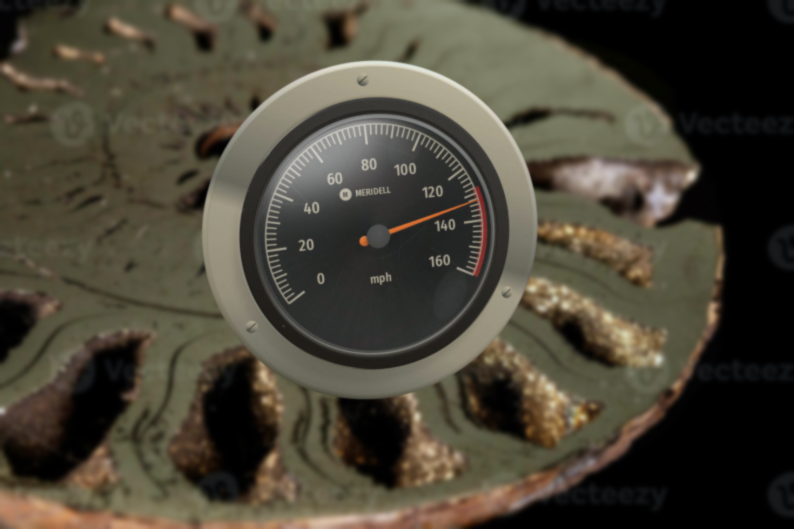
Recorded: value=132 unit=mph
